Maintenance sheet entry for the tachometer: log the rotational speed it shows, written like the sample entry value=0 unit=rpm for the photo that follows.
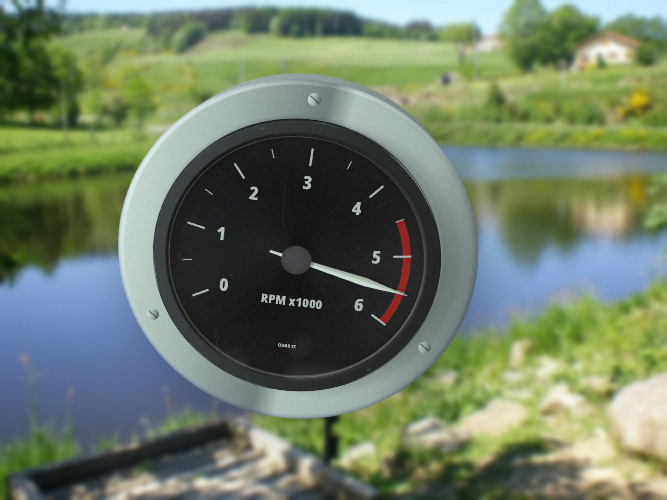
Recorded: value=5500 unit=rpm
